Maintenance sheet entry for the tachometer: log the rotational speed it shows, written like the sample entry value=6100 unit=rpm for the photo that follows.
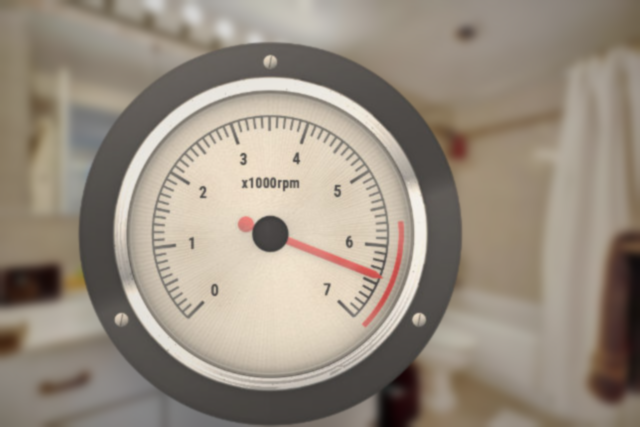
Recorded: value=6400 unit=rpm
